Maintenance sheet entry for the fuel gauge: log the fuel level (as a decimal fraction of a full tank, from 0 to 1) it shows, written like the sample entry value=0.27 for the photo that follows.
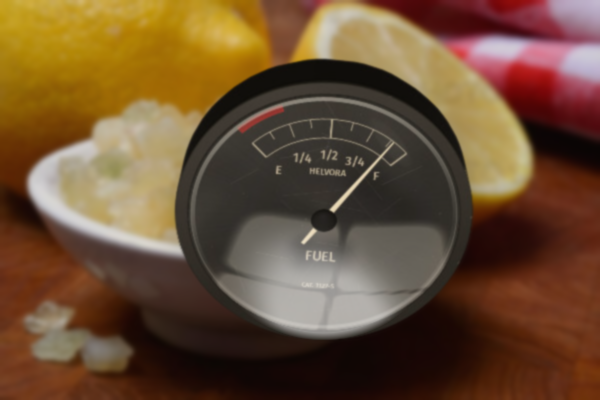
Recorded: value=0.875
